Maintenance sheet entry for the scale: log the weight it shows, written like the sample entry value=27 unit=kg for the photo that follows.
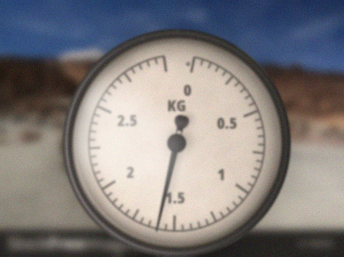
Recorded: value=1.6 unit=kg
